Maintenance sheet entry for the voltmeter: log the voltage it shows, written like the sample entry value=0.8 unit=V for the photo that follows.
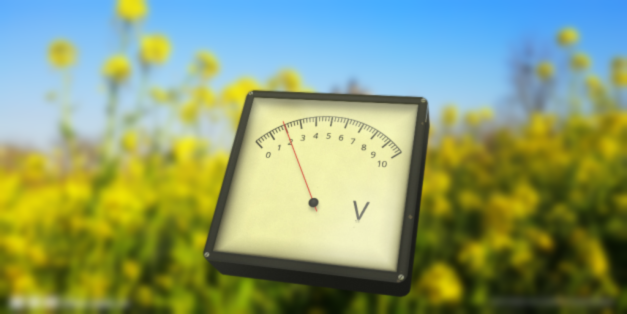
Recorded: value=2 unit=V
